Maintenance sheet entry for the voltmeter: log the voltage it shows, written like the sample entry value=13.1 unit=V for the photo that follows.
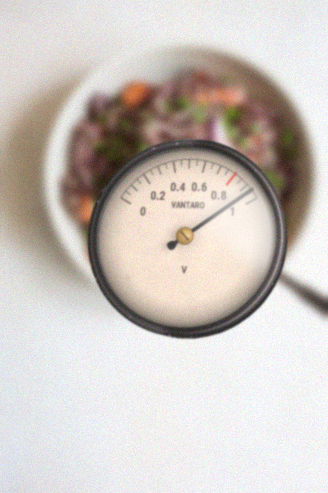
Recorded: value=0.95 unit=V
